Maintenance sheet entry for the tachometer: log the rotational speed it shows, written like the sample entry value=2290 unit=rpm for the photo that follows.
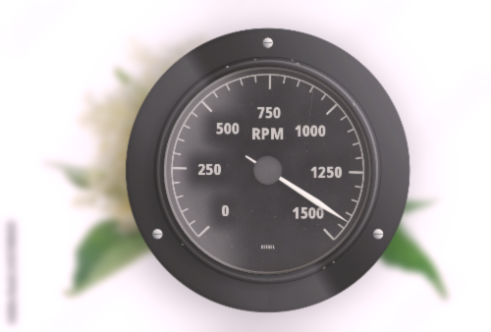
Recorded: value=1425 unit=rpm
